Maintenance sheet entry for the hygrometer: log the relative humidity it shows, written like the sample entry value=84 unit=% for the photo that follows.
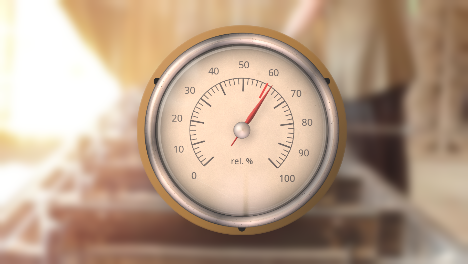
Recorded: value=62 unit=%
